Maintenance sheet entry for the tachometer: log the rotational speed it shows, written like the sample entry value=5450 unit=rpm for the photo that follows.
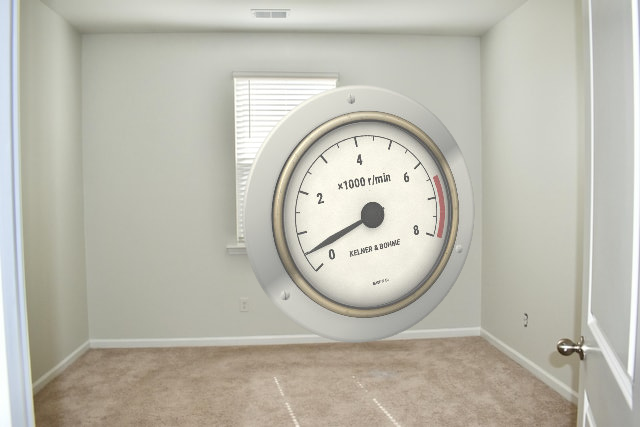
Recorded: value=500 unit=rpm
